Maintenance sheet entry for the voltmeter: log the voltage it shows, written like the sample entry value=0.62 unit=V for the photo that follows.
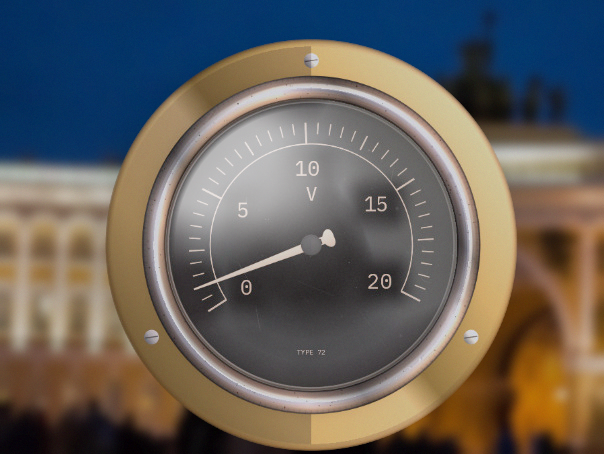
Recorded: value=1 unit=V
